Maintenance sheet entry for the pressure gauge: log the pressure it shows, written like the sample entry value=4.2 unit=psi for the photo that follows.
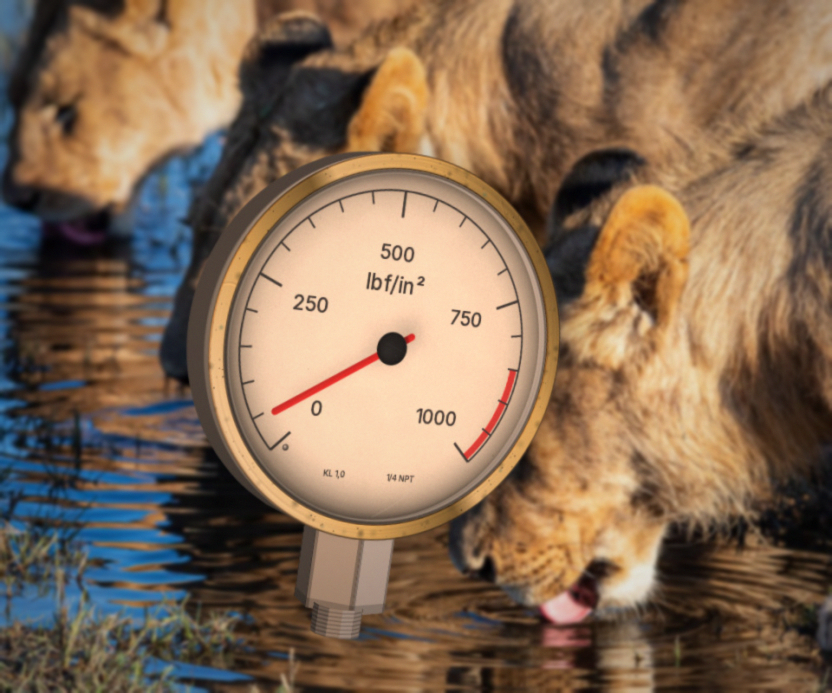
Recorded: value=50 unit=psi
